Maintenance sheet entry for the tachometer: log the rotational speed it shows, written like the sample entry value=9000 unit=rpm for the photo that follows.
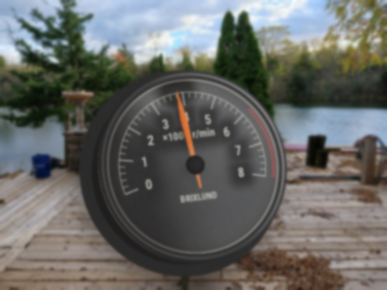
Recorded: value=3800 unit=rpm
